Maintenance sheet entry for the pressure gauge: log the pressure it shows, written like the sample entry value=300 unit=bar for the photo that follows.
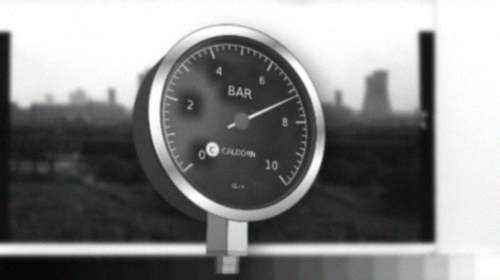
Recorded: value=7.2 unit=bar
